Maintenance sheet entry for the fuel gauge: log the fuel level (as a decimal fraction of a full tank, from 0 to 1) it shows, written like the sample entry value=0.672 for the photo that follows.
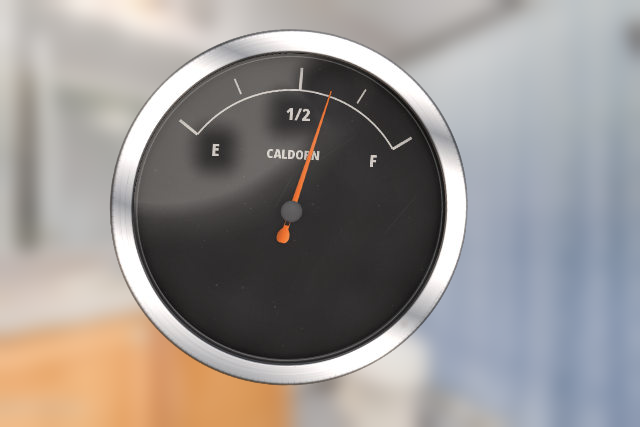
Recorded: value=0.625
